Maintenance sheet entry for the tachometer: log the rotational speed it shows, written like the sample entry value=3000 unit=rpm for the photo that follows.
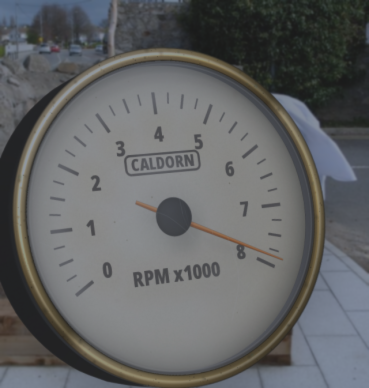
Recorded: value=7875 unit=rpm
